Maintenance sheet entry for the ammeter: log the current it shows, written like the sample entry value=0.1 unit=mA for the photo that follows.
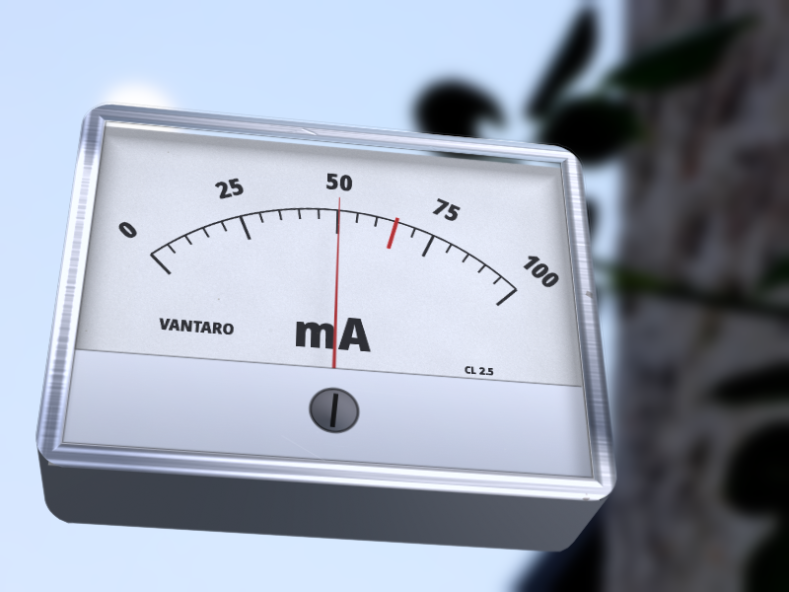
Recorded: value=50 unit=mA
